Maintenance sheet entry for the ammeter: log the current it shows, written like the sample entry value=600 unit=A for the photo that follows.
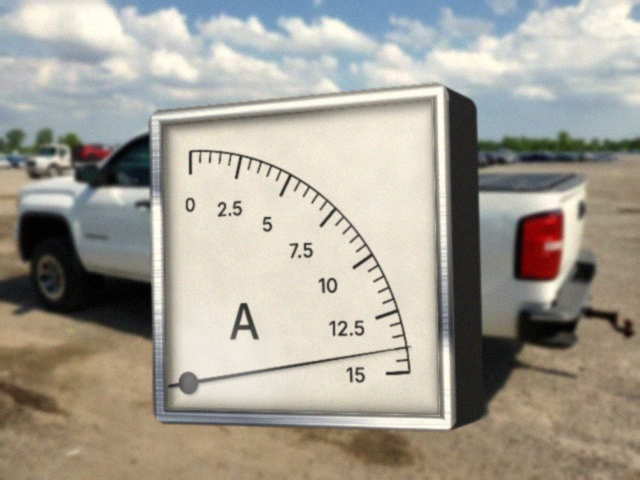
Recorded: value=14 unit=A
